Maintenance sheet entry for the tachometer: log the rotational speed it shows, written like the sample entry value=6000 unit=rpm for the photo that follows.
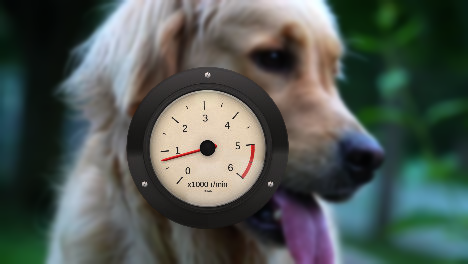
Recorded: value=750 unit=rpm
